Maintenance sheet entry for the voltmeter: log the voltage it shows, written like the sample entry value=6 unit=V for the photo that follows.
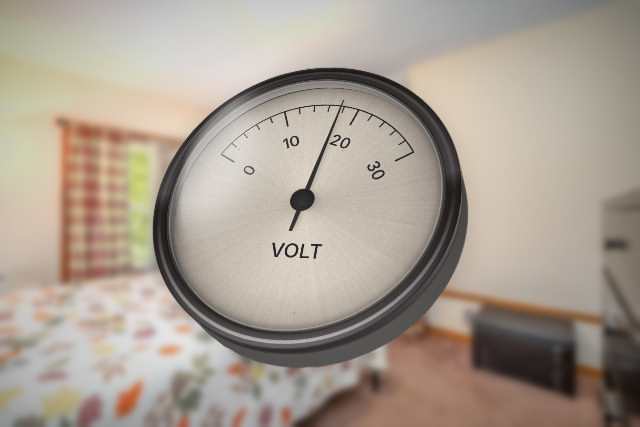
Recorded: value=18 unit=V
